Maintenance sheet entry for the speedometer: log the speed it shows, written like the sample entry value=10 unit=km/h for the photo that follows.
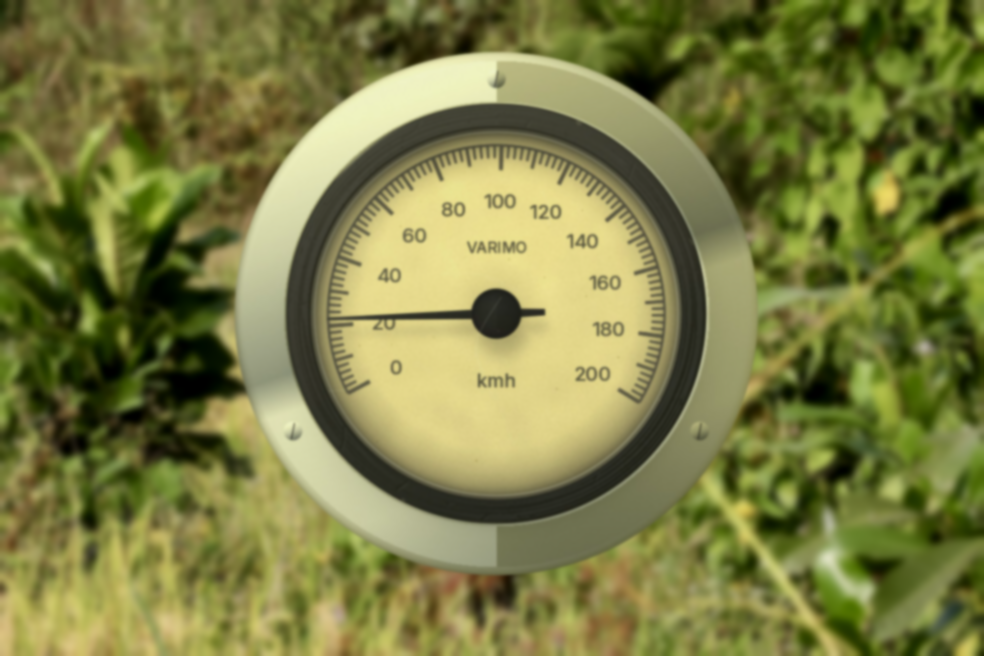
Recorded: value=22 unit=km/h
